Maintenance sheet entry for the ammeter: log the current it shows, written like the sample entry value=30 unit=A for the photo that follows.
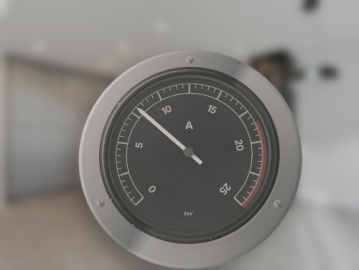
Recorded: value=8 unit=A
